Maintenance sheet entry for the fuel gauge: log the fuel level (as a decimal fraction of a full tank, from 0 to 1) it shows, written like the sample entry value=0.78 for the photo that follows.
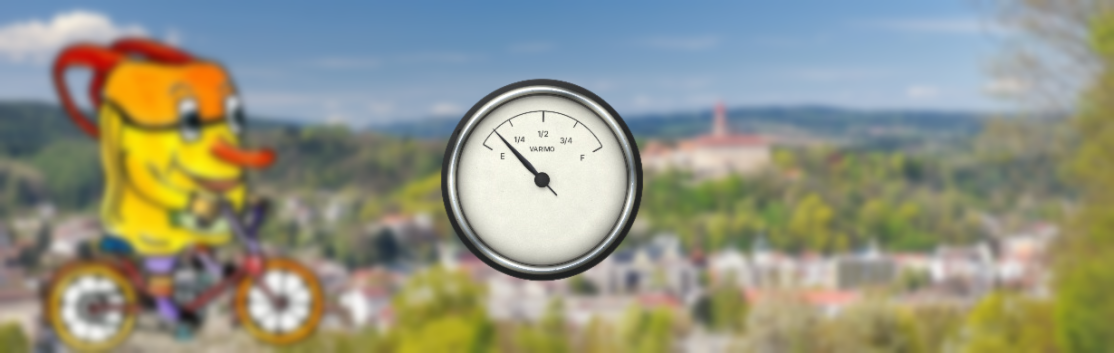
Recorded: value=0.125
